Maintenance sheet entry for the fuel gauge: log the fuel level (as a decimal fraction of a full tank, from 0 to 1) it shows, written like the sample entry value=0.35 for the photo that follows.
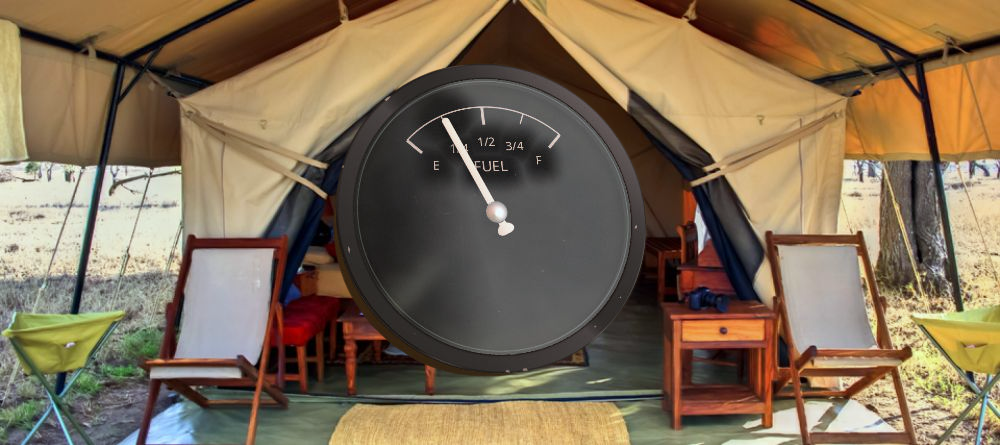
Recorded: value=0.25
